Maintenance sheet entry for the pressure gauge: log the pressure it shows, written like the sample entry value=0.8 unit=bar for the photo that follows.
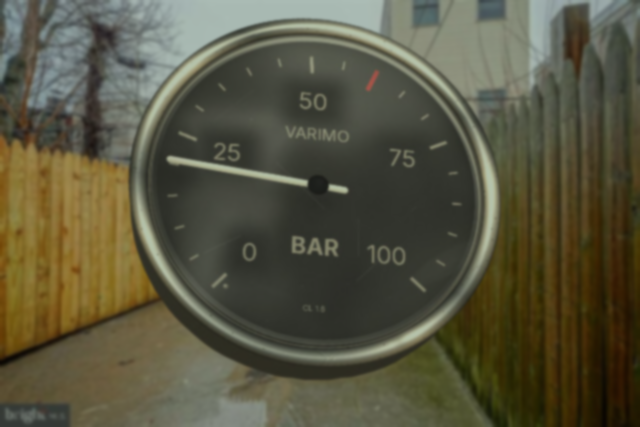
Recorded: value=20 unit=bar
